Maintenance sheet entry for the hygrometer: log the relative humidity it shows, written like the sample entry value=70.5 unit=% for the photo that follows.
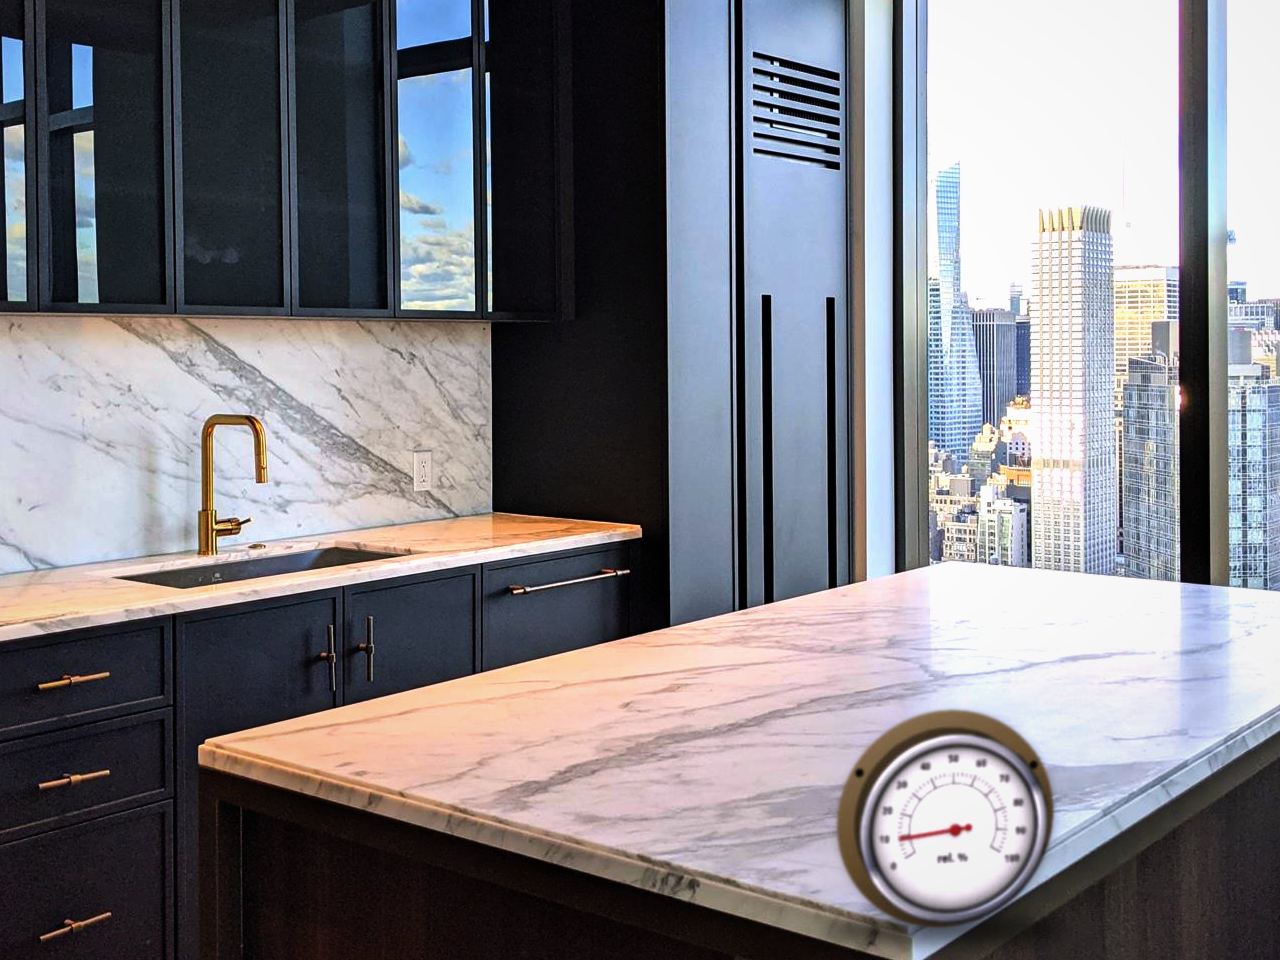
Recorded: value=10 unit=%
